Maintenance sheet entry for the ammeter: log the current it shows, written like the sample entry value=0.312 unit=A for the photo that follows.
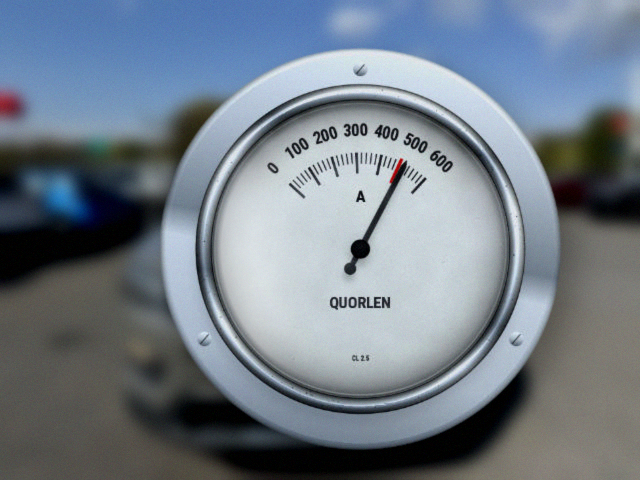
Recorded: value=500 unit=A
